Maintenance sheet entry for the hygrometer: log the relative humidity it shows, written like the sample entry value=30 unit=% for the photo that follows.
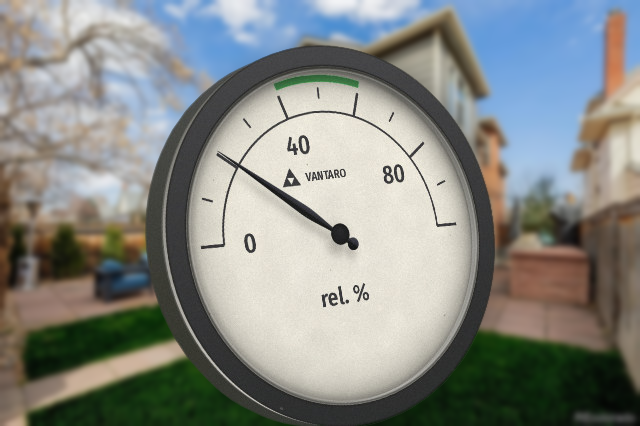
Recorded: value=20 unit=%
